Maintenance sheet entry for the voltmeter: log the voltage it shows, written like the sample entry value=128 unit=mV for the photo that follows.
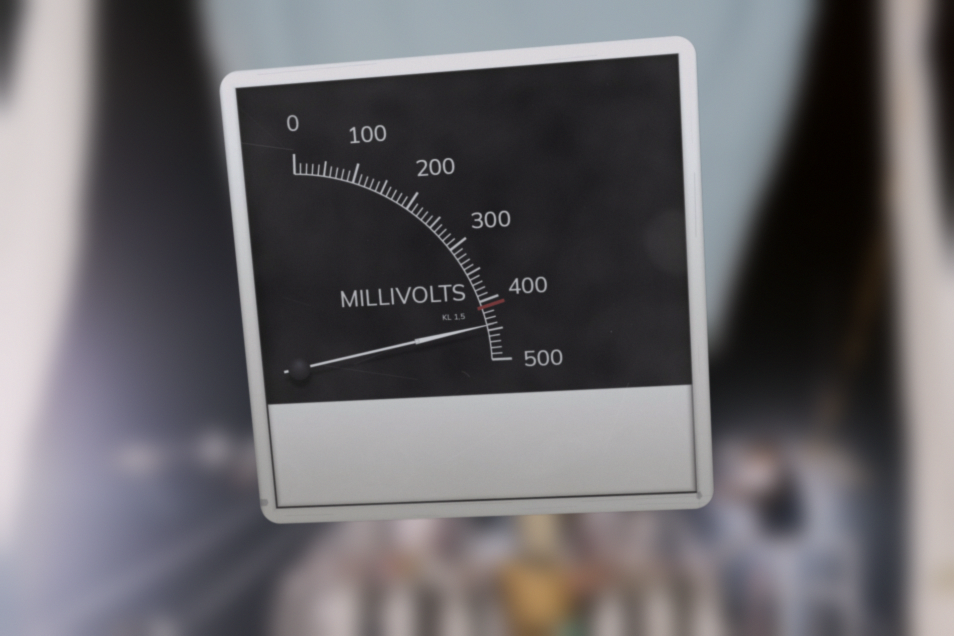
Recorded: value=440 unit=mV
